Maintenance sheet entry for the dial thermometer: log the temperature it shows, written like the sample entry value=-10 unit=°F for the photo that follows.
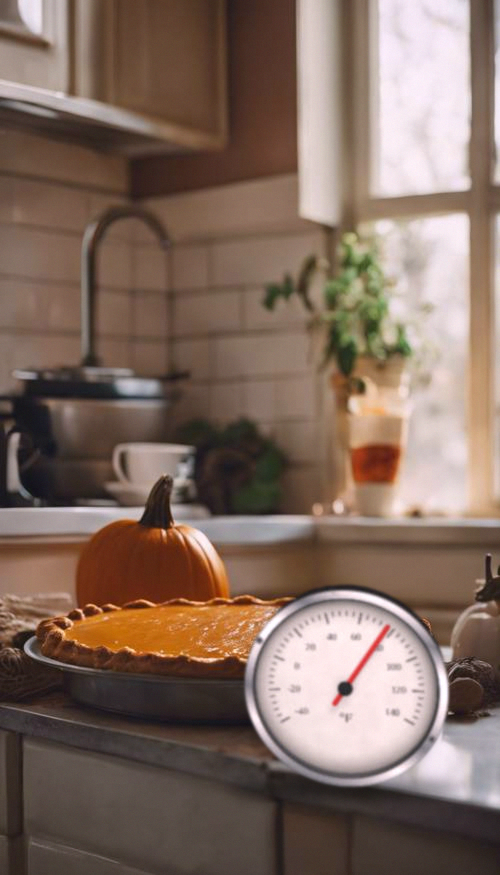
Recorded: value=76 unit=°F
